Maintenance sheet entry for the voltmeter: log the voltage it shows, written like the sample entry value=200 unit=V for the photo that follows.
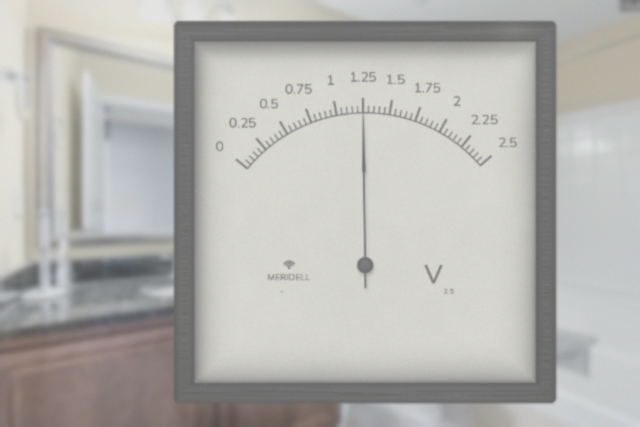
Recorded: value=1.25 unit=V
